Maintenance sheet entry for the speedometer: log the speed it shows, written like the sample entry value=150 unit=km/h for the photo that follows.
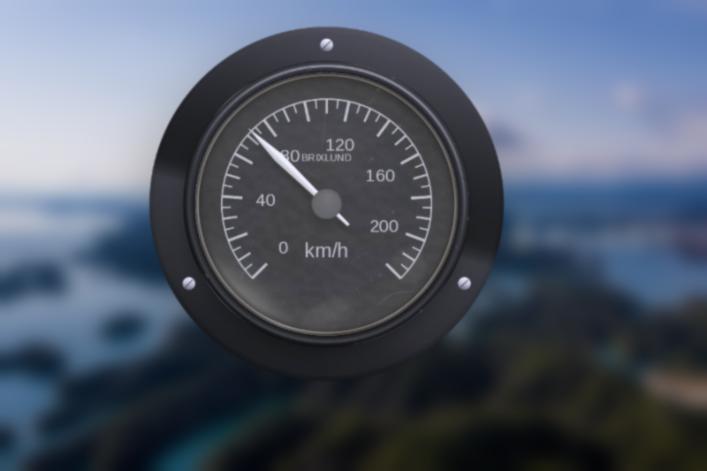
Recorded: value=72.5 unit=km/h
